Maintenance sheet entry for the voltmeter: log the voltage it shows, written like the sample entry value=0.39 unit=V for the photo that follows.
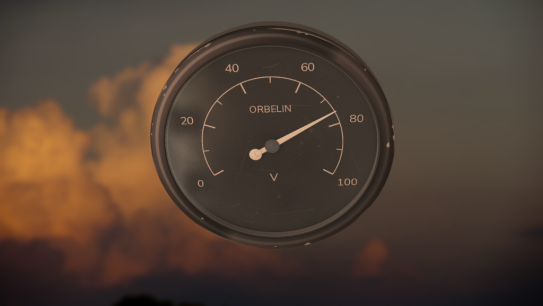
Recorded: value=75 unit=V
